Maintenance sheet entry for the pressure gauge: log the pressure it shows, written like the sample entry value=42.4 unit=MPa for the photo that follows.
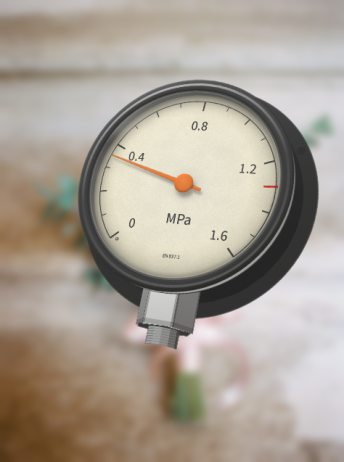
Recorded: value=0.35 unit=MPa
